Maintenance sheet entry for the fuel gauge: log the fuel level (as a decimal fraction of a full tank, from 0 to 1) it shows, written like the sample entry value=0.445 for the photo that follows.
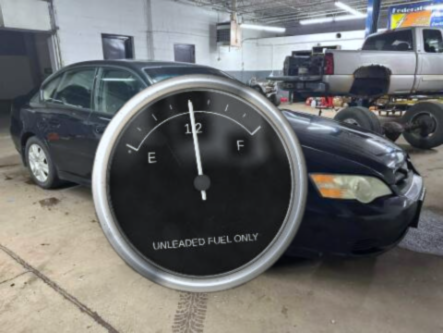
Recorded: value=0.5
